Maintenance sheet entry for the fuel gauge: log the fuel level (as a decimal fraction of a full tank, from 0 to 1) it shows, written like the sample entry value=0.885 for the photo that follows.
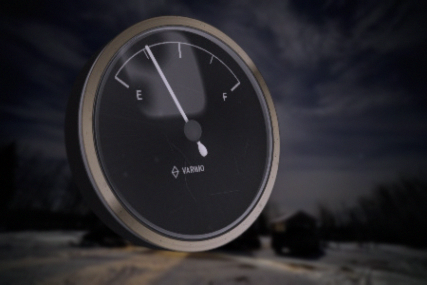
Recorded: value=0.25
